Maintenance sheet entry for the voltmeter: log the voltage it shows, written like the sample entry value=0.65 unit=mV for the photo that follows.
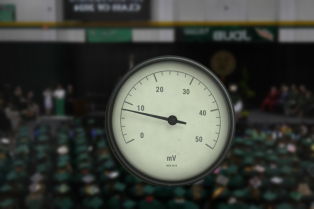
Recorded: value=8 unit=mV
